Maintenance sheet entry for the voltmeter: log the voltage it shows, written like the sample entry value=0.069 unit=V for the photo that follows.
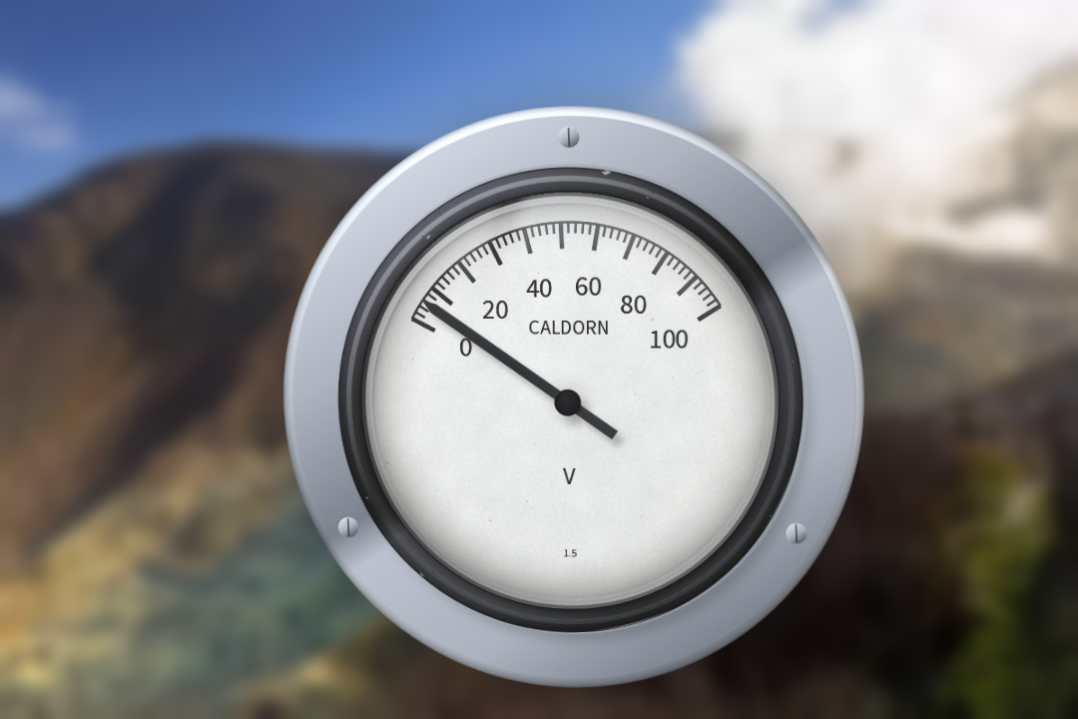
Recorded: value=6 unit=V
